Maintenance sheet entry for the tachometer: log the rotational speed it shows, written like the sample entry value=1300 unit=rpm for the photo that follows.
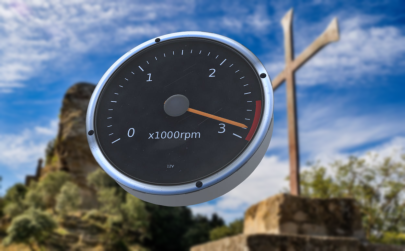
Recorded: value=2900 unit=rpm
